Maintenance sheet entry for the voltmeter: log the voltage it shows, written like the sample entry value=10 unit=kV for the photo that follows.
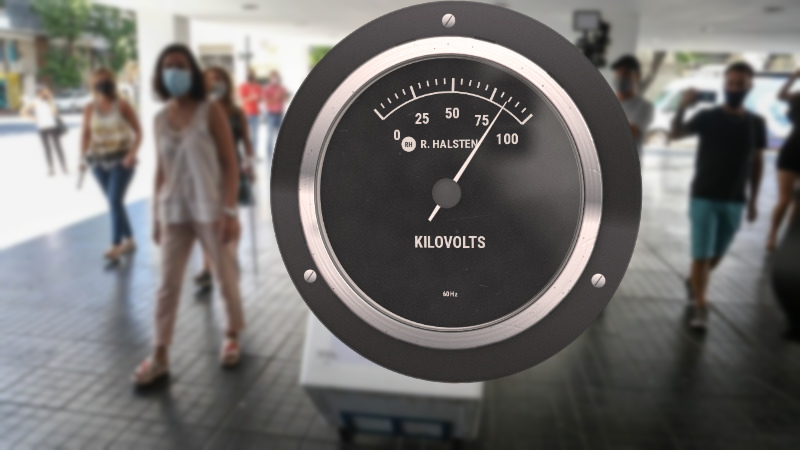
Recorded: value=85 unit=kV
